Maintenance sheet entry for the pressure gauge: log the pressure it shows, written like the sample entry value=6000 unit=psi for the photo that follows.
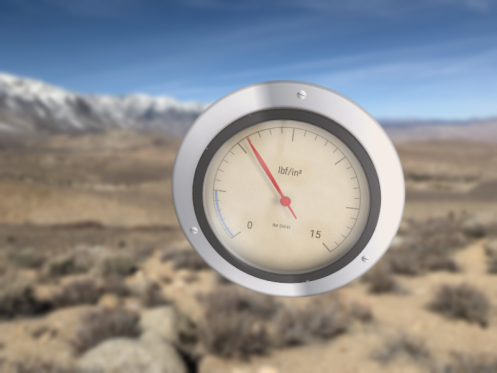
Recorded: value=5.5 unit=psi
